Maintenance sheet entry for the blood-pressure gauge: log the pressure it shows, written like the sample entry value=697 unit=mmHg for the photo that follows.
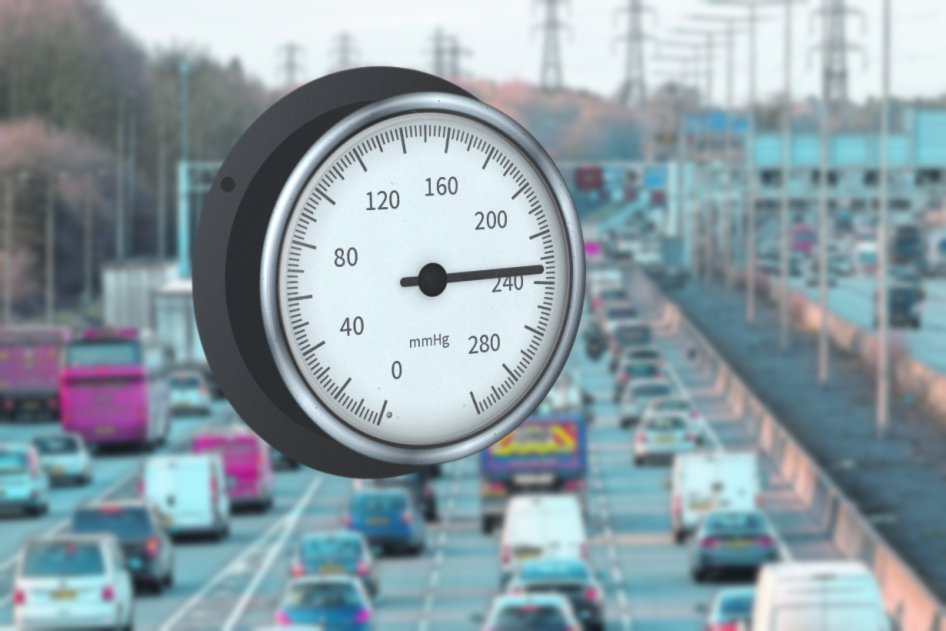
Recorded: value=234 unit=mmHg
